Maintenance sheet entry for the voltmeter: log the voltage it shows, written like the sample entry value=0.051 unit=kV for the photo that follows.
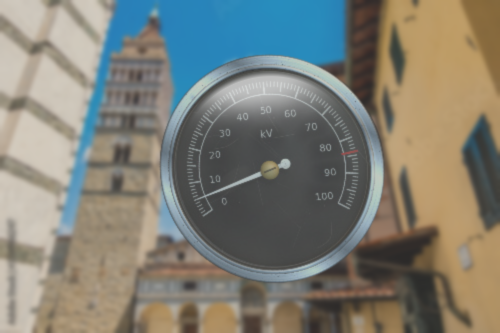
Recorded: value=5 unit=kV
